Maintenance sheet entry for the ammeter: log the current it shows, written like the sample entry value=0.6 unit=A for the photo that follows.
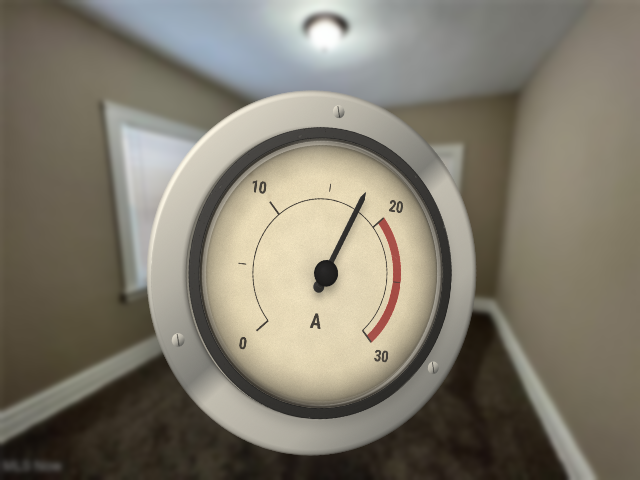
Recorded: value=17.5 unit=A
